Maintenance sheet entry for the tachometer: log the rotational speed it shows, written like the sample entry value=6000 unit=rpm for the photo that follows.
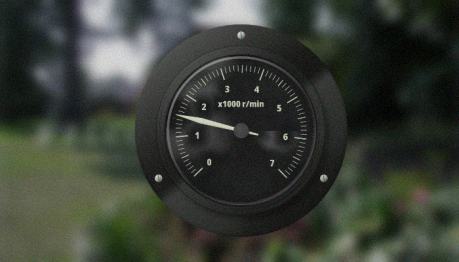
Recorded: value=1500 unit=rpm
